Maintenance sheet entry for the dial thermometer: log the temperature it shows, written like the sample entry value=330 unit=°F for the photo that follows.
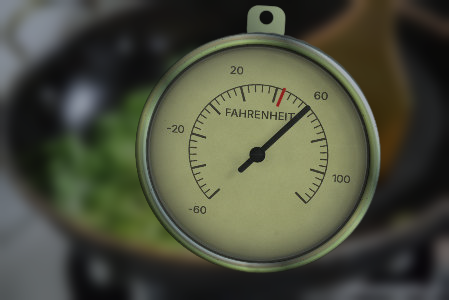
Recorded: value=60 unit=°F
